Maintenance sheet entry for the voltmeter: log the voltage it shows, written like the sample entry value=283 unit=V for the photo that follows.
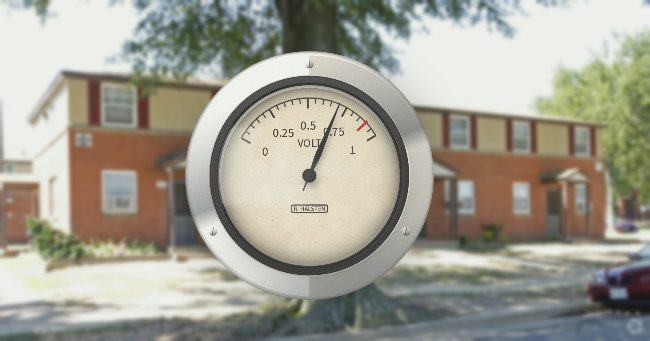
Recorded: value=0.7 unit=V
